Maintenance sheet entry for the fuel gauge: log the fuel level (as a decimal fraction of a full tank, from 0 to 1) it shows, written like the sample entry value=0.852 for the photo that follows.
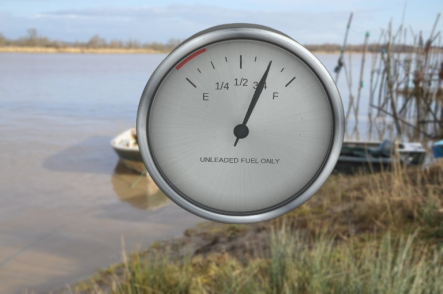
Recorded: value=0.75
